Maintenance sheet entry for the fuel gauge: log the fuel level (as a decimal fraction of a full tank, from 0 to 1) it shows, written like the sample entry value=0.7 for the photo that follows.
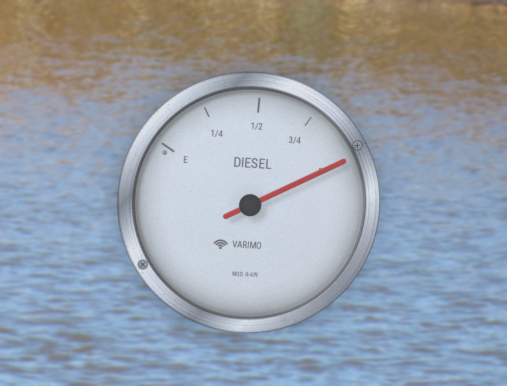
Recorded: value=1
